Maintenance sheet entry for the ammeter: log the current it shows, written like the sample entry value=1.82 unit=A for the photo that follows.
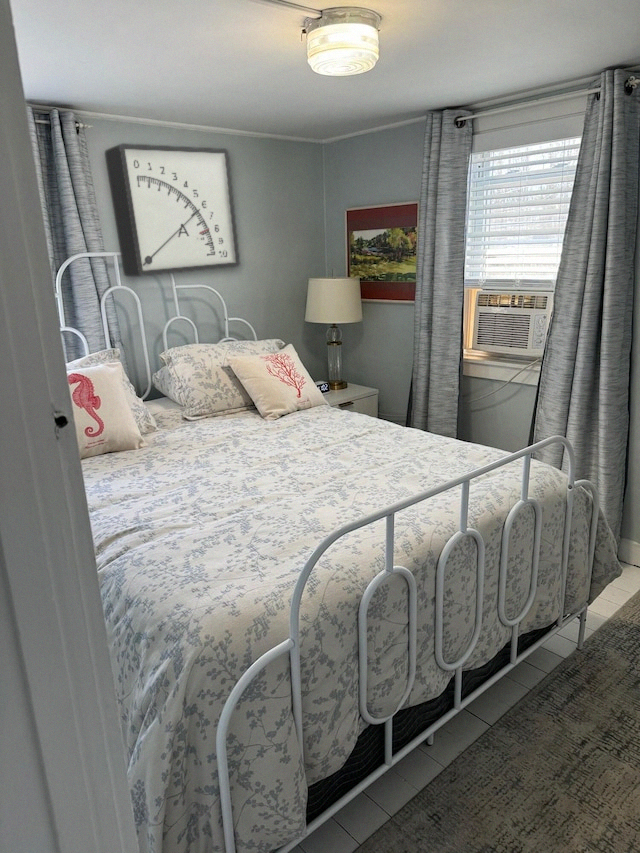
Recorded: value=6 unit=A
